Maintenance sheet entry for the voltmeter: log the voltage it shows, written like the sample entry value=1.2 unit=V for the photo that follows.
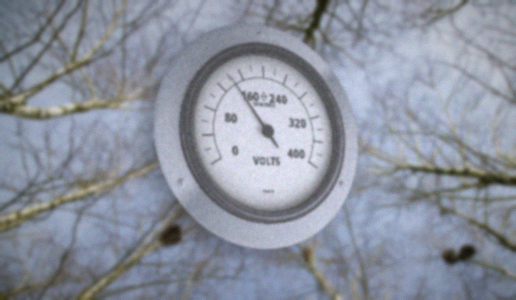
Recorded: value=140 unit=V
